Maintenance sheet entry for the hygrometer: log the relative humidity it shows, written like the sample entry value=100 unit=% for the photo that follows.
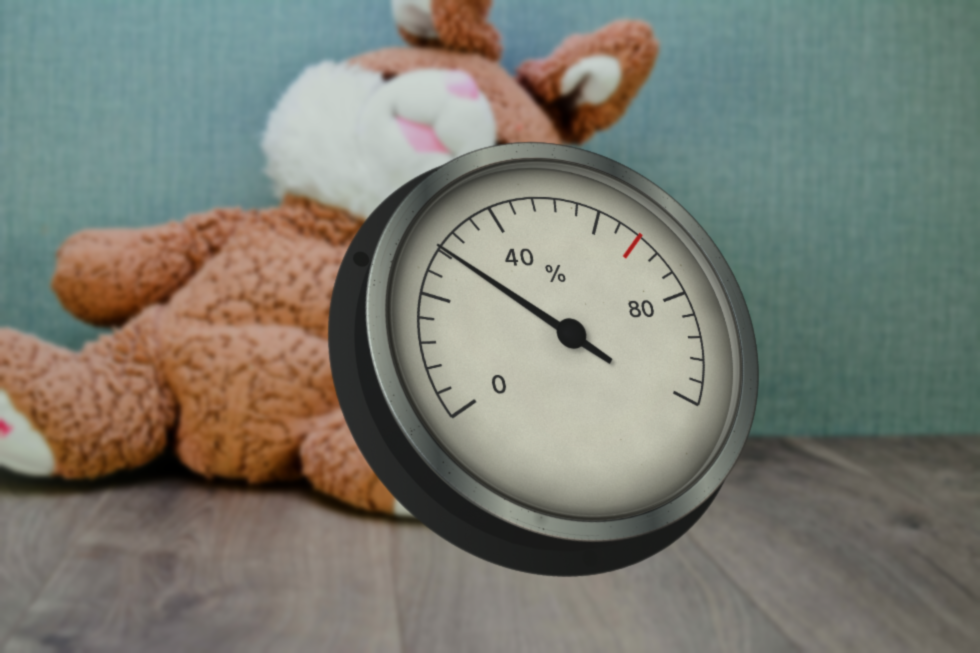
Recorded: value=28 unit=%
